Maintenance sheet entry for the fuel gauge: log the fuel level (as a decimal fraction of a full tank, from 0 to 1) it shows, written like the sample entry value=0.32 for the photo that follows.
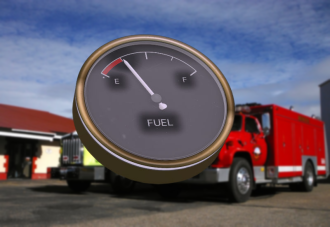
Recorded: value=0.25
